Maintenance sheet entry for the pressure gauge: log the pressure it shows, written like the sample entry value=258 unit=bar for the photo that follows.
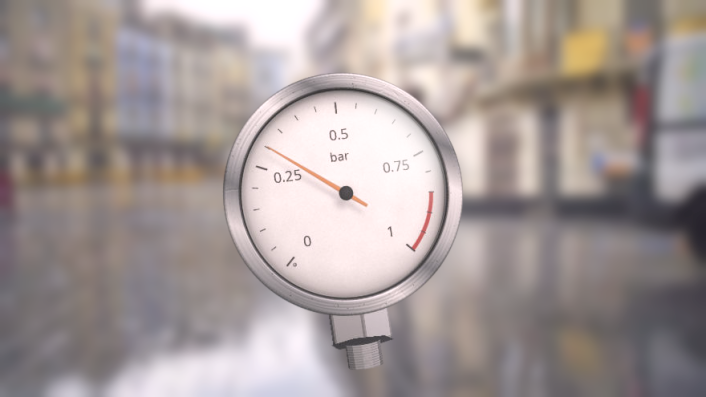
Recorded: value=0.3 unit=bar
